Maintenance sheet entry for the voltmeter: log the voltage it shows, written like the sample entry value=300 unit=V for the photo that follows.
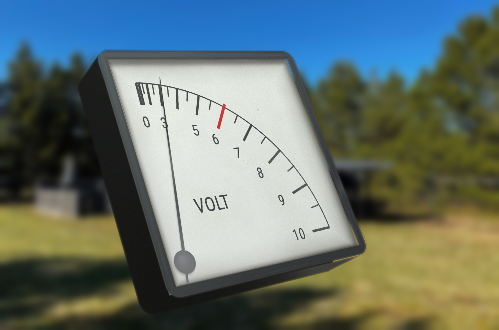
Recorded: value=3 unit=V
